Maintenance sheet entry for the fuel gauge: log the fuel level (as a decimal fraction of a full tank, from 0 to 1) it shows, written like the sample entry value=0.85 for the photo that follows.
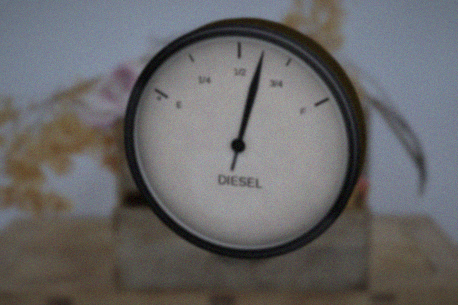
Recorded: value=0.625
